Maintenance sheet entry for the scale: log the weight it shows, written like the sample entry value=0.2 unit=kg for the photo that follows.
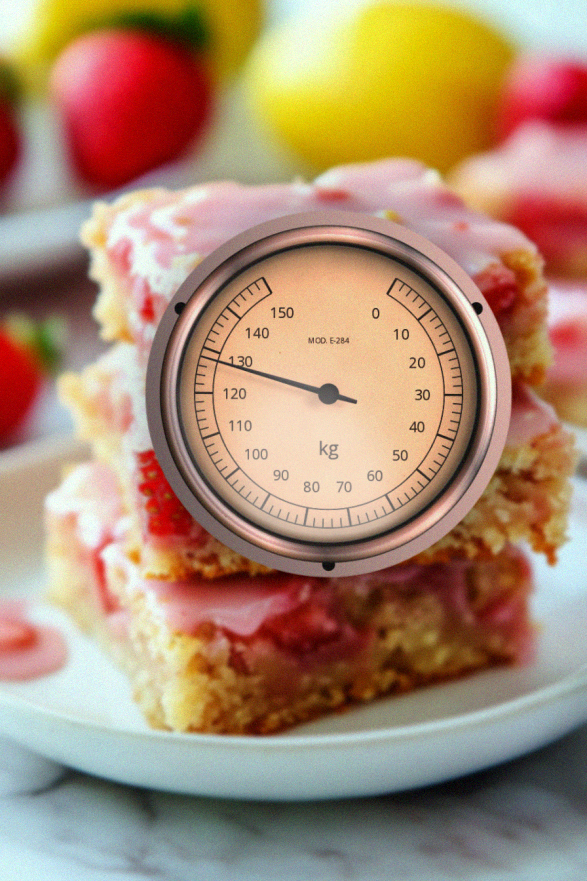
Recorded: value=128 unit=kg
